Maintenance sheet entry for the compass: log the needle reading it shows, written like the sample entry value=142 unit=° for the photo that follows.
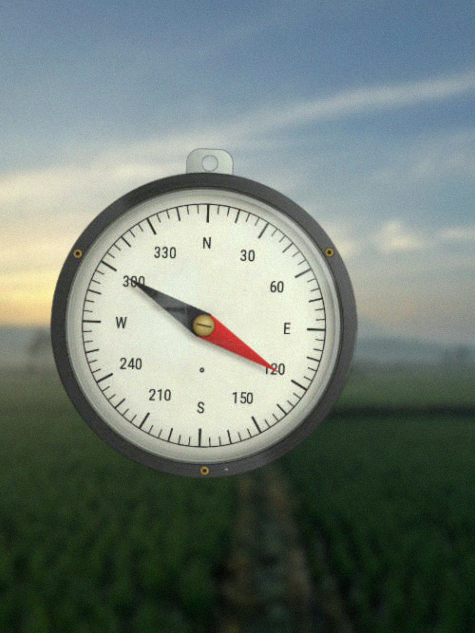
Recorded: value=120 unit=°
